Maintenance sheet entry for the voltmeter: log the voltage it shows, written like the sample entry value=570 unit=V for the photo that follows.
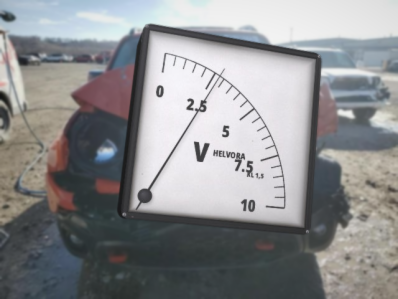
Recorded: value=2.75 unit=V
